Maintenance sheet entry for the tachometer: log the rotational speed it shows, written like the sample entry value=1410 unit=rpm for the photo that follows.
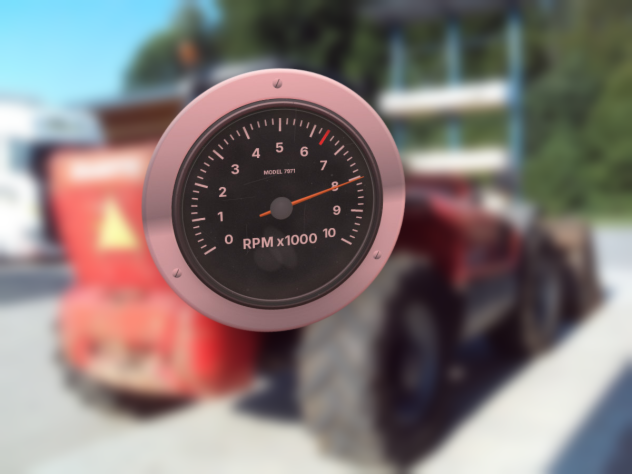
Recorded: value=8000 unit=rpm
